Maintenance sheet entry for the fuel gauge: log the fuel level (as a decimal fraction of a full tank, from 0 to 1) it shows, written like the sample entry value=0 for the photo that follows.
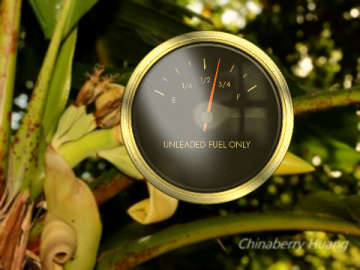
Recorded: value=0.625
